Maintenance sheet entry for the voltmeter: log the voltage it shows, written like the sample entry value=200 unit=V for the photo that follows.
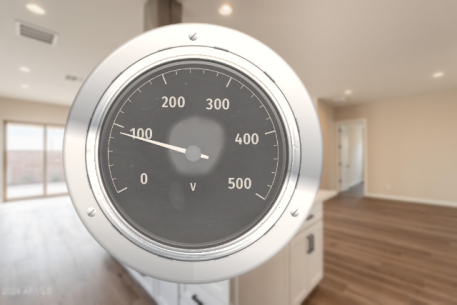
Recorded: value=90 unit=V
